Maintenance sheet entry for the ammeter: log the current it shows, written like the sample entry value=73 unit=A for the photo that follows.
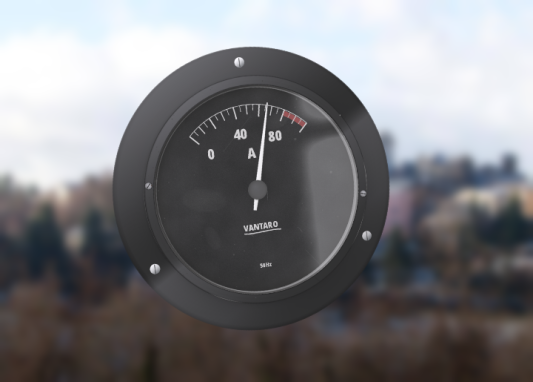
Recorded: value=65 unit=A
